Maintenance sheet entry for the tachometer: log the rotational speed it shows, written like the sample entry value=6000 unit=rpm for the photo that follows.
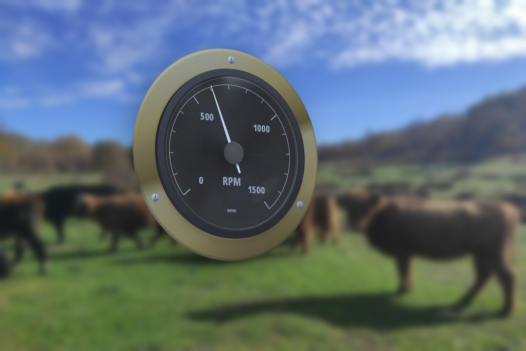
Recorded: value=600 unit=rpm
